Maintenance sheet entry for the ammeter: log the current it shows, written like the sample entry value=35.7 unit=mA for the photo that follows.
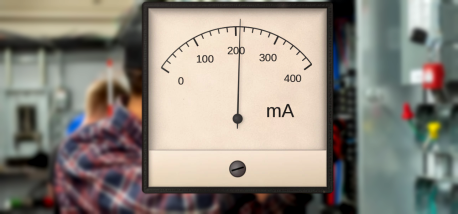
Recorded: value=210 unit=mA
